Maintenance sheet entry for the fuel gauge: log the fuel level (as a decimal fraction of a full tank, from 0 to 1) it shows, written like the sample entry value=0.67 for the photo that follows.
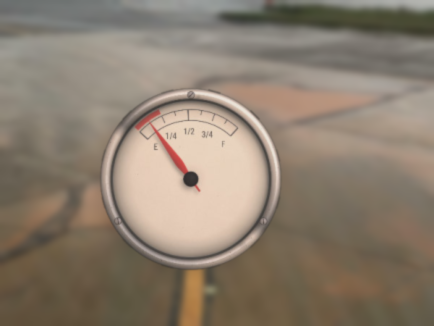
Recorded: value=0.125
